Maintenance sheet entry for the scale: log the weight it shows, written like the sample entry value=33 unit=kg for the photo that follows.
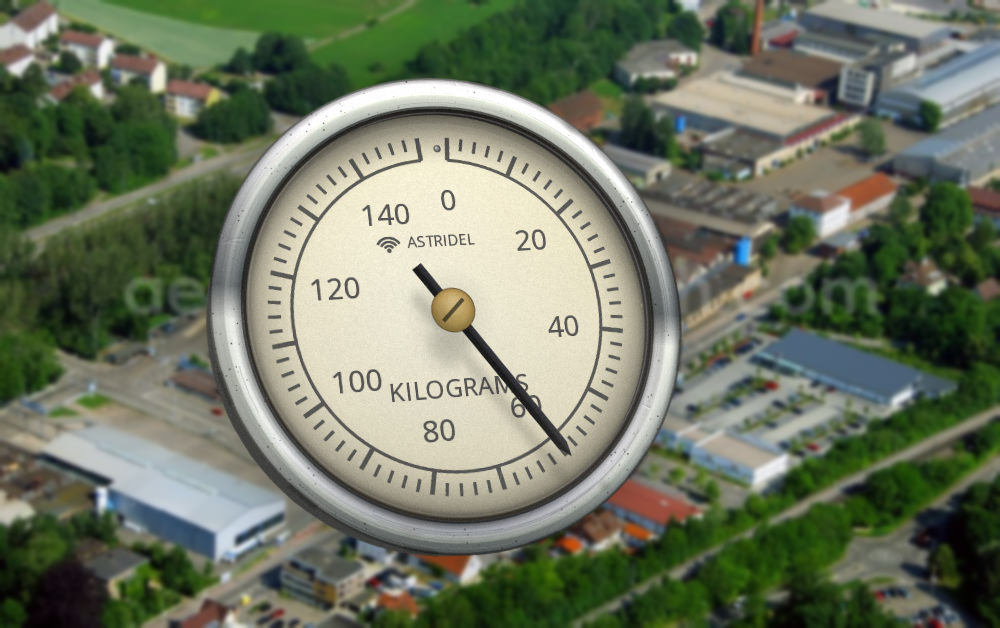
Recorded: value=60 unit=kg
